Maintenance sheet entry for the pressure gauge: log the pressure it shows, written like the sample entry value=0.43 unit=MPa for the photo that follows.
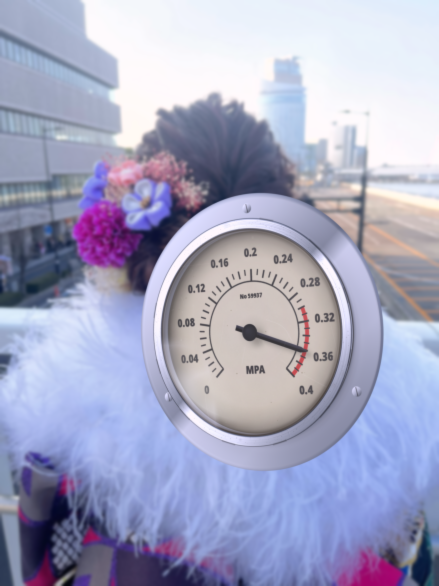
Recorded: value=0.36 unit=MPa
